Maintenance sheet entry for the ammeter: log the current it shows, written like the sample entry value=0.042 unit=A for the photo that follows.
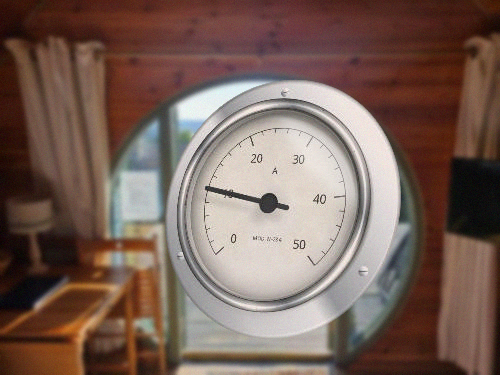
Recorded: value=10 unit=A
